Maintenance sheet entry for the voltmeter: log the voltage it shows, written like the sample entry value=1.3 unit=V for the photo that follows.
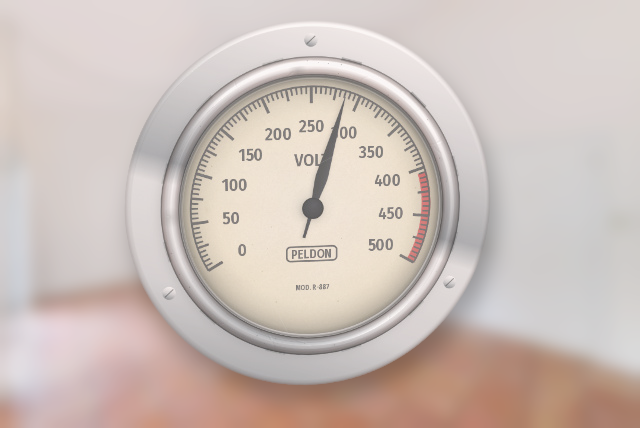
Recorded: value=285 unit=V
